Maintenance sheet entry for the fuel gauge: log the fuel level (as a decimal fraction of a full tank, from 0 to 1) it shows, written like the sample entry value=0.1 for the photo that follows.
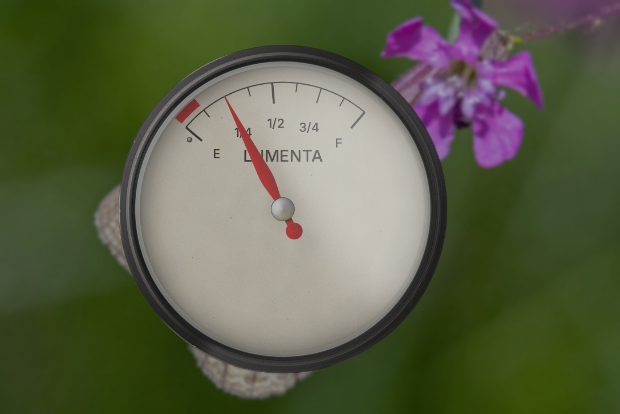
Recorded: value=0.25
